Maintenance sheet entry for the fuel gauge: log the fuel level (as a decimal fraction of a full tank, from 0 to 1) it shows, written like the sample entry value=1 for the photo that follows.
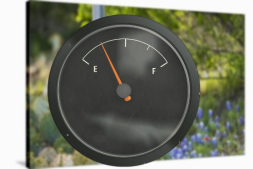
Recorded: value=0.25
